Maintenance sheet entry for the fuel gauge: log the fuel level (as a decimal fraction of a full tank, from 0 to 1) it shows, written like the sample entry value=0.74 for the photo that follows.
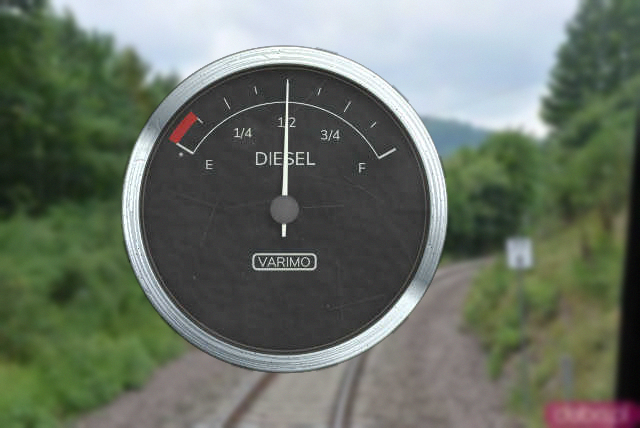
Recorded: value=0.5
